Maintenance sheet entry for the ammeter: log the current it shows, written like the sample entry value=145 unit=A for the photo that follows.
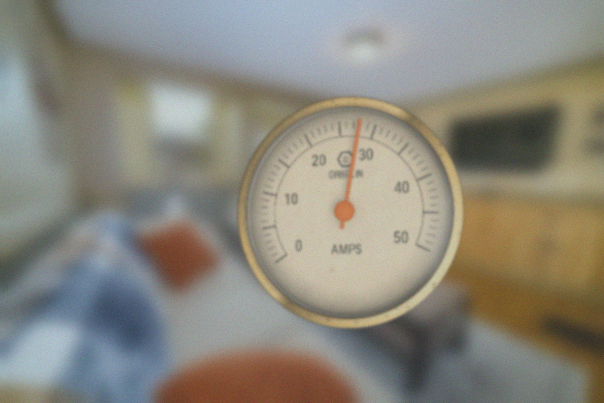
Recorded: value=28 unit=A
